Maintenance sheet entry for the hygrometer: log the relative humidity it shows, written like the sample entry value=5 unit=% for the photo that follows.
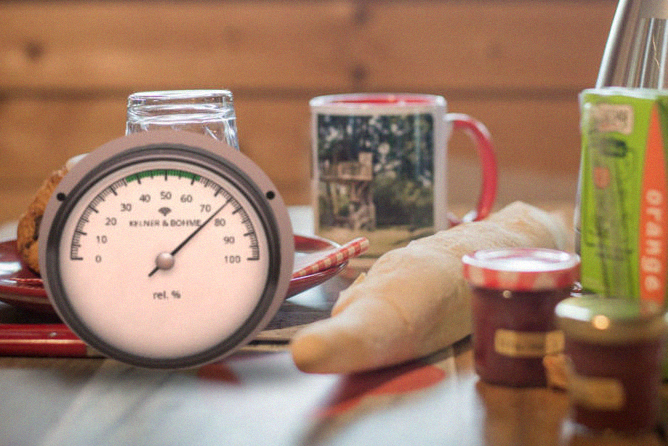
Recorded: value=75 unit=%
